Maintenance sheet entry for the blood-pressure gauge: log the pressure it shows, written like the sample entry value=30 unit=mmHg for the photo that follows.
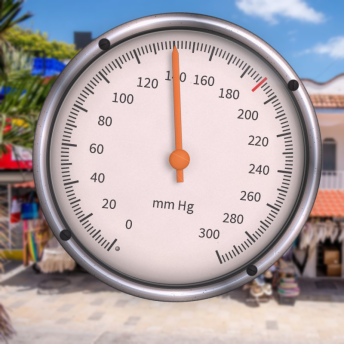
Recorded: value=140 unit=mmHg
